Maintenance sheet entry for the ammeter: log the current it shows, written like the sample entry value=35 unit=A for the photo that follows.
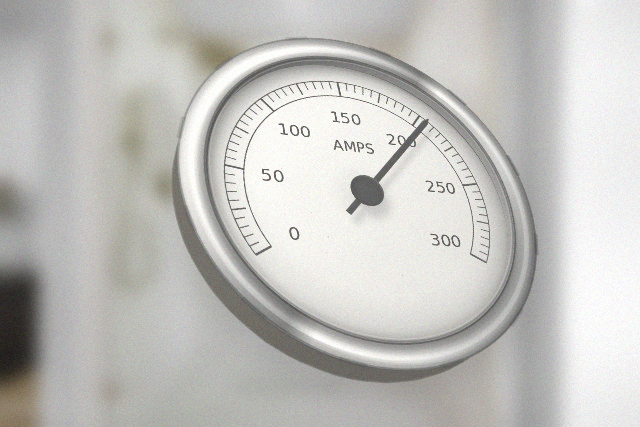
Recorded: value=205 unit=A
